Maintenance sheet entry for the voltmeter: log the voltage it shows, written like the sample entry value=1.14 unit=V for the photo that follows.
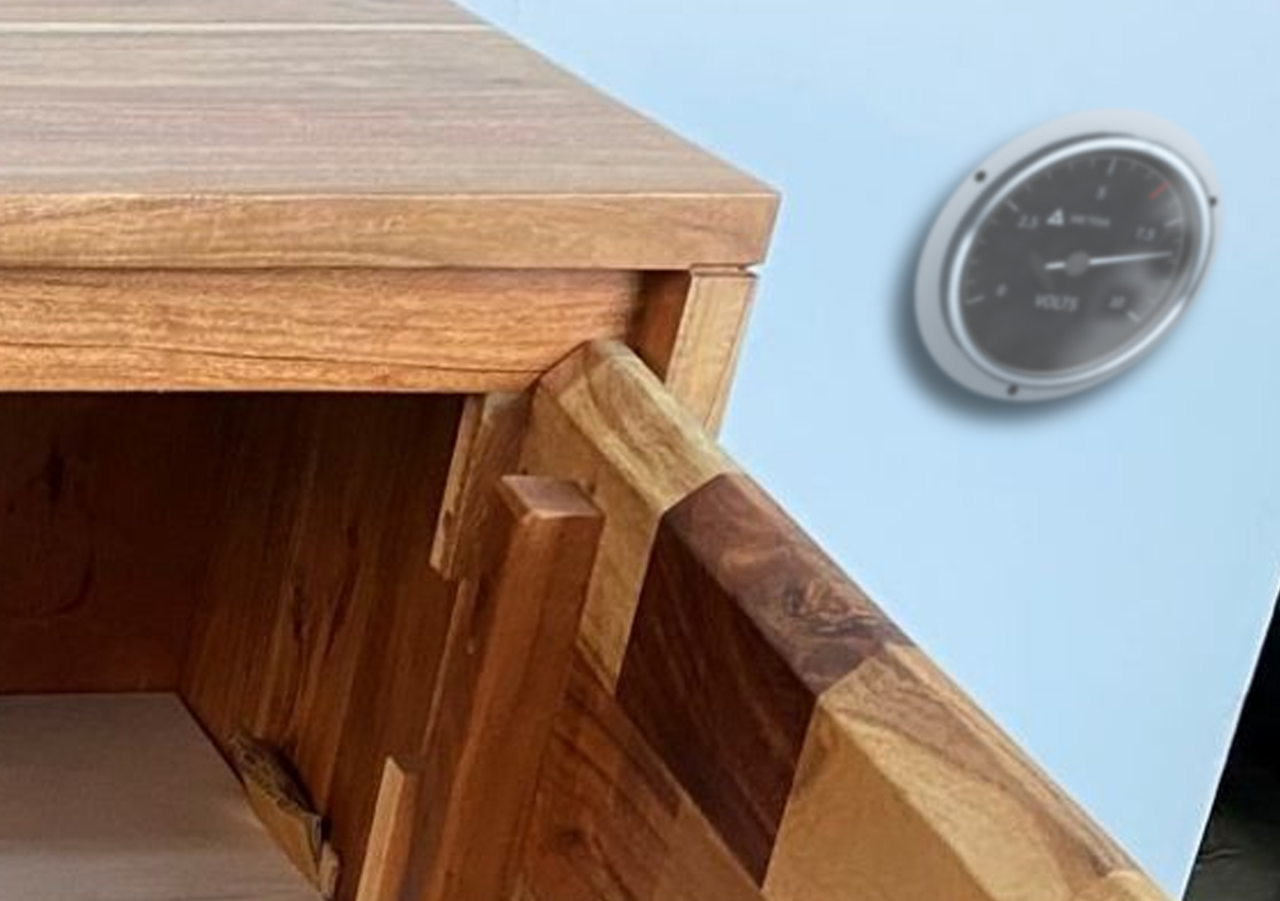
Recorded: value=8.25 unit=V
